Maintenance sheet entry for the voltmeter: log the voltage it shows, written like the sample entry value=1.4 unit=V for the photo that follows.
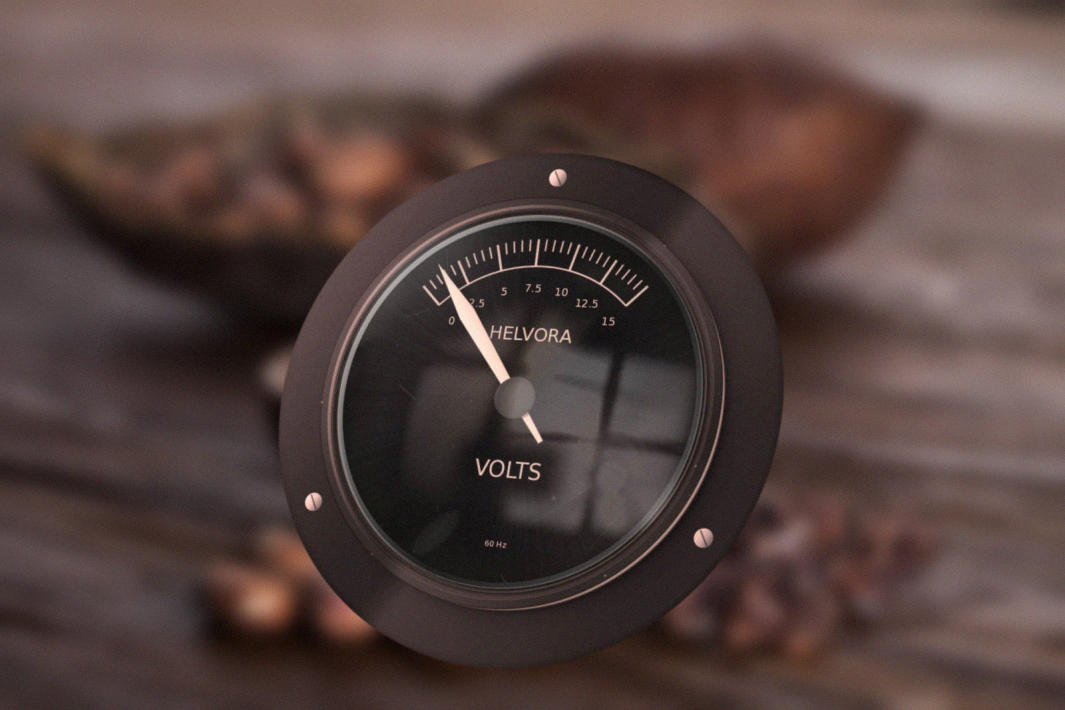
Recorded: value=1.5 unit=V
